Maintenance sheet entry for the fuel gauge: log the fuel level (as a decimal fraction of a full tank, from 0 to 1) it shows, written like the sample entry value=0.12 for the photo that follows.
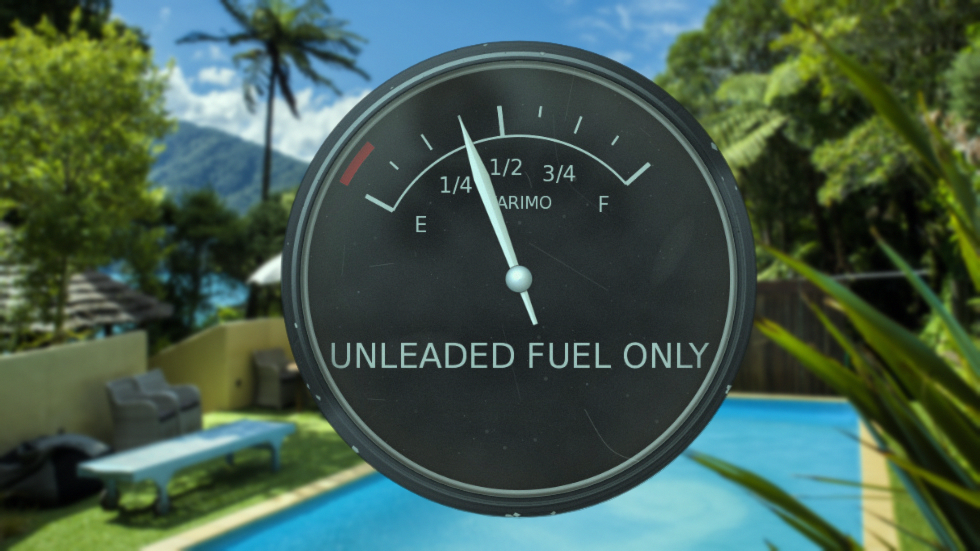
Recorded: value=0.375
